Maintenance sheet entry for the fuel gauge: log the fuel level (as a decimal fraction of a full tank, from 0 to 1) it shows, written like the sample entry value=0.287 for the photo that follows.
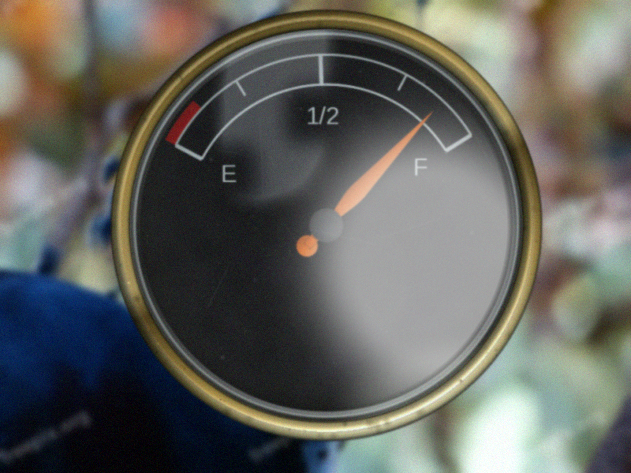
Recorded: value=0.875
